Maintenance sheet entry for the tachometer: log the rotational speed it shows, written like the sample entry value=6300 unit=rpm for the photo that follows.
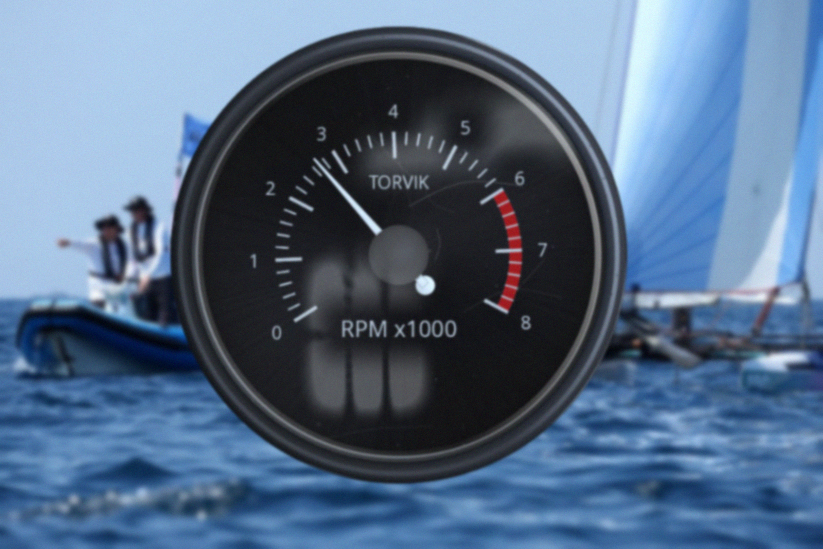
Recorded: value=2700 unit=rpm
